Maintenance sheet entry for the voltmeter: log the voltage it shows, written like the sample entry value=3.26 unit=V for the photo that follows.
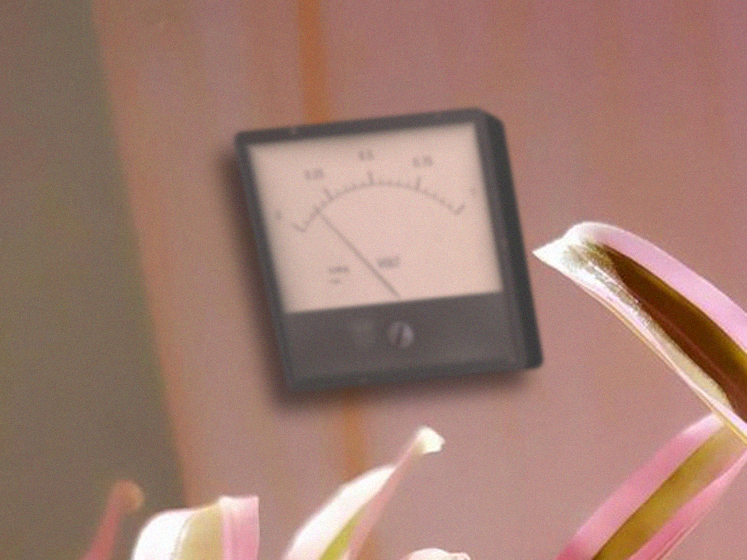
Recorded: value=0.15 unit=V
